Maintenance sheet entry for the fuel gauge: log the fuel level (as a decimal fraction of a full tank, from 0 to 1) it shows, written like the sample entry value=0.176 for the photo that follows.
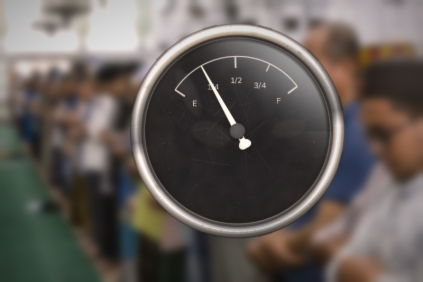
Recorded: value=0.25
